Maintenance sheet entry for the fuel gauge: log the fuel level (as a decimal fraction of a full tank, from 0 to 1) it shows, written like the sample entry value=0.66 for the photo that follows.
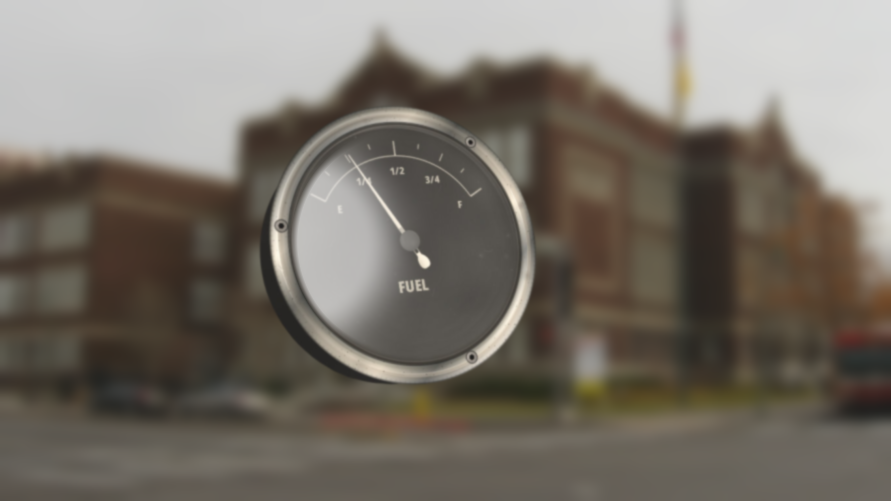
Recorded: value=0.25
